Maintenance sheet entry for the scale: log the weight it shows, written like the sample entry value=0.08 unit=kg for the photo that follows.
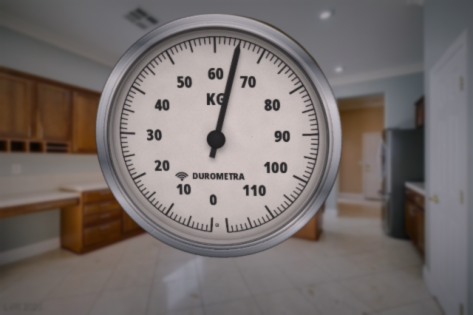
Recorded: value=65 unit=kg
